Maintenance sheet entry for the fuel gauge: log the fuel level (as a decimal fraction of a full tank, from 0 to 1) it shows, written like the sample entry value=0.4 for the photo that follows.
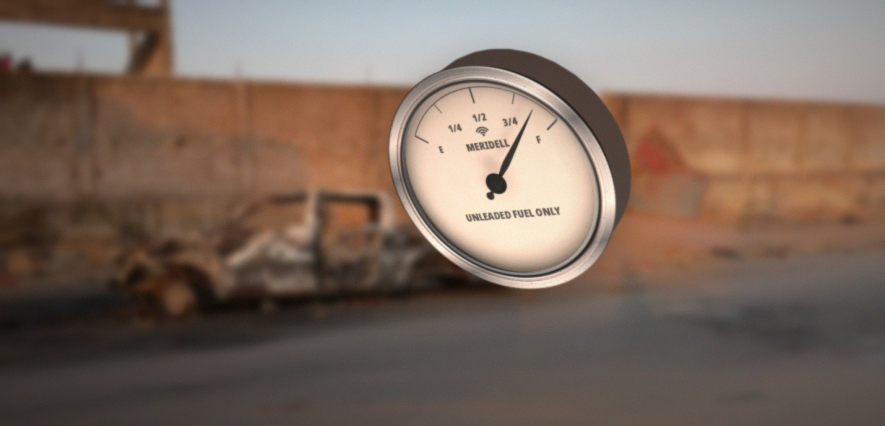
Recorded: value=0.875
